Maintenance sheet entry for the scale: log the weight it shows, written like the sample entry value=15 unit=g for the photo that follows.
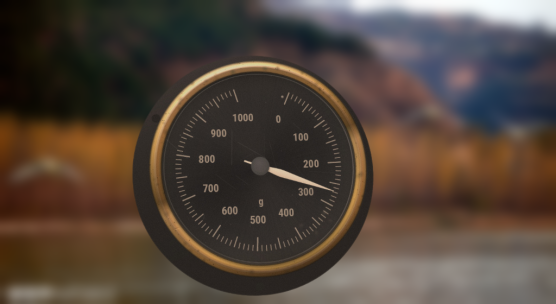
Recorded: value=270 unit=g
